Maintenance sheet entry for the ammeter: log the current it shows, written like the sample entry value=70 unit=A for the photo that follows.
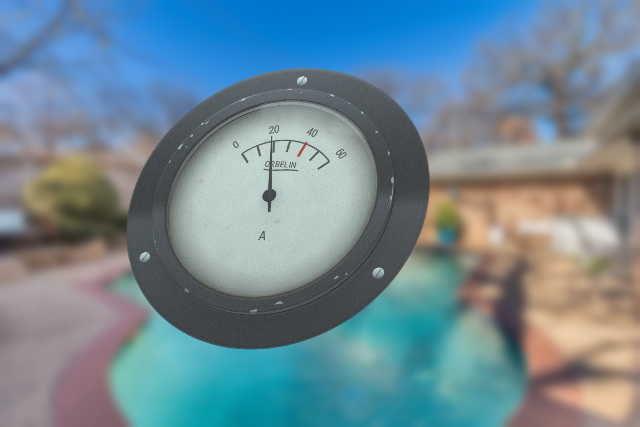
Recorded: value=20 unit=A
